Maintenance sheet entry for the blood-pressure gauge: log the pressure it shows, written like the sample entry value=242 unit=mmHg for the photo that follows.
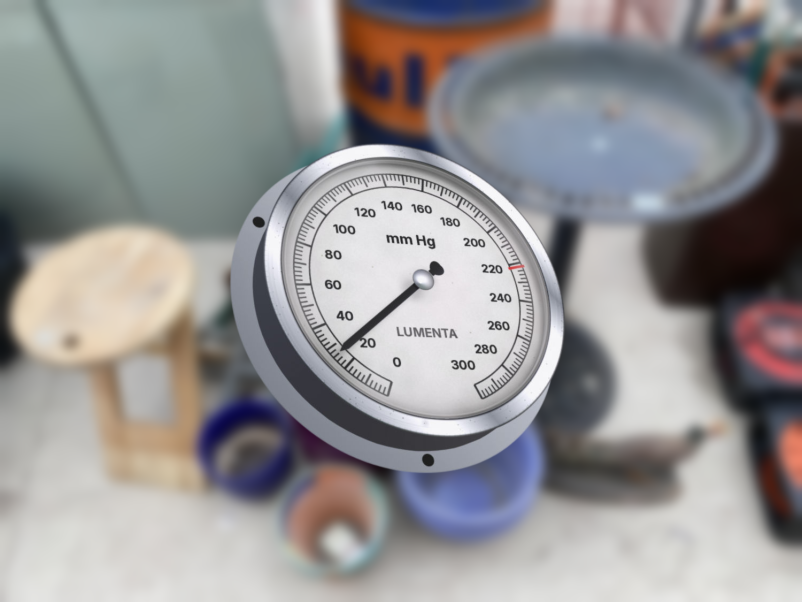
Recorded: value=26 unit=mmHg
